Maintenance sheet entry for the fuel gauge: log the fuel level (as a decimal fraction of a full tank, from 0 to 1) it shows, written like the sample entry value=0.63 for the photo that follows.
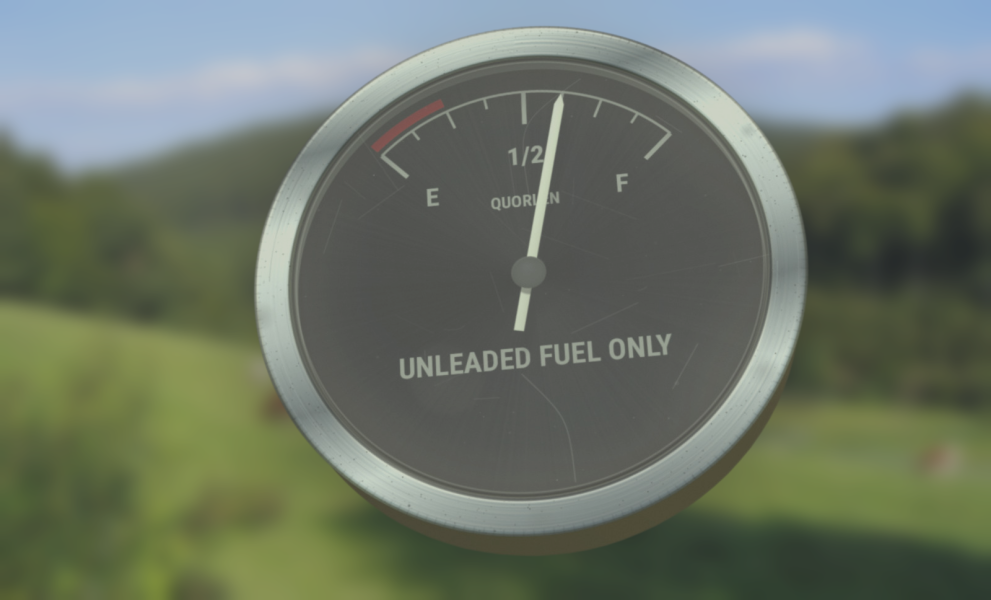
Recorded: value=0.625
